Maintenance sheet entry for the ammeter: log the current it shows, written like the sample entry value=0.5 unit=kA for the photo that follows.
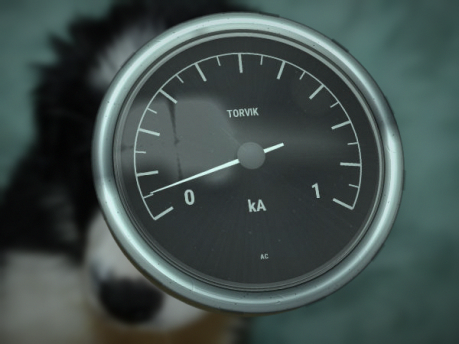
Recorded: value=0.05 unit=kA
